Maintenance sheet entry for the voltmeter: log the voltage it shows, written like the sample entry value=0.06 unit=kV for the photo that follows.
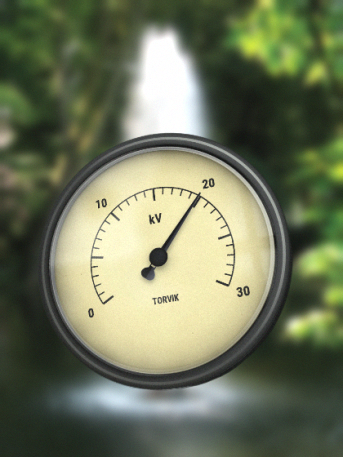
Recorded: value=20 unit=kV
